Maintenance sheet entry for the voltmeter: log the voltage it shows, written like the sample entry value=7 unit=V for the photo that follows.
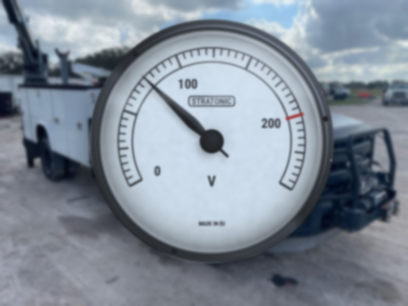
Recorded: value=75 unit=V
